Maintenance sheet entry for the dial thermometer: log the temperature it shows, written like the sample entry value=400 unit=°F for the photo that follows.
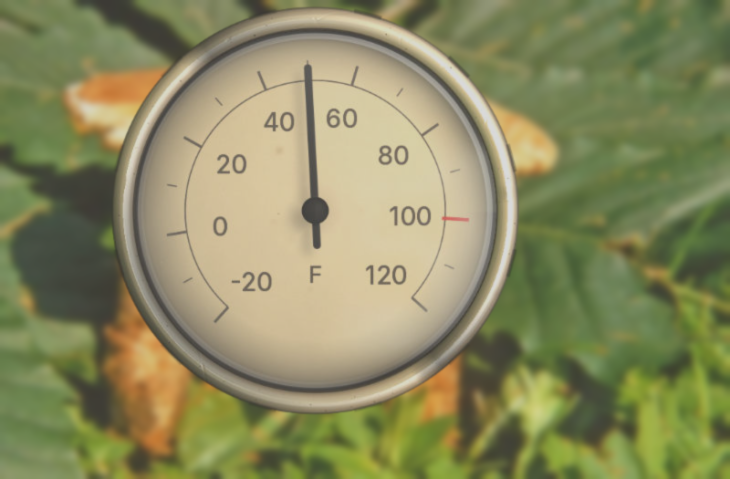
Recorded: value=50 unit=°F
